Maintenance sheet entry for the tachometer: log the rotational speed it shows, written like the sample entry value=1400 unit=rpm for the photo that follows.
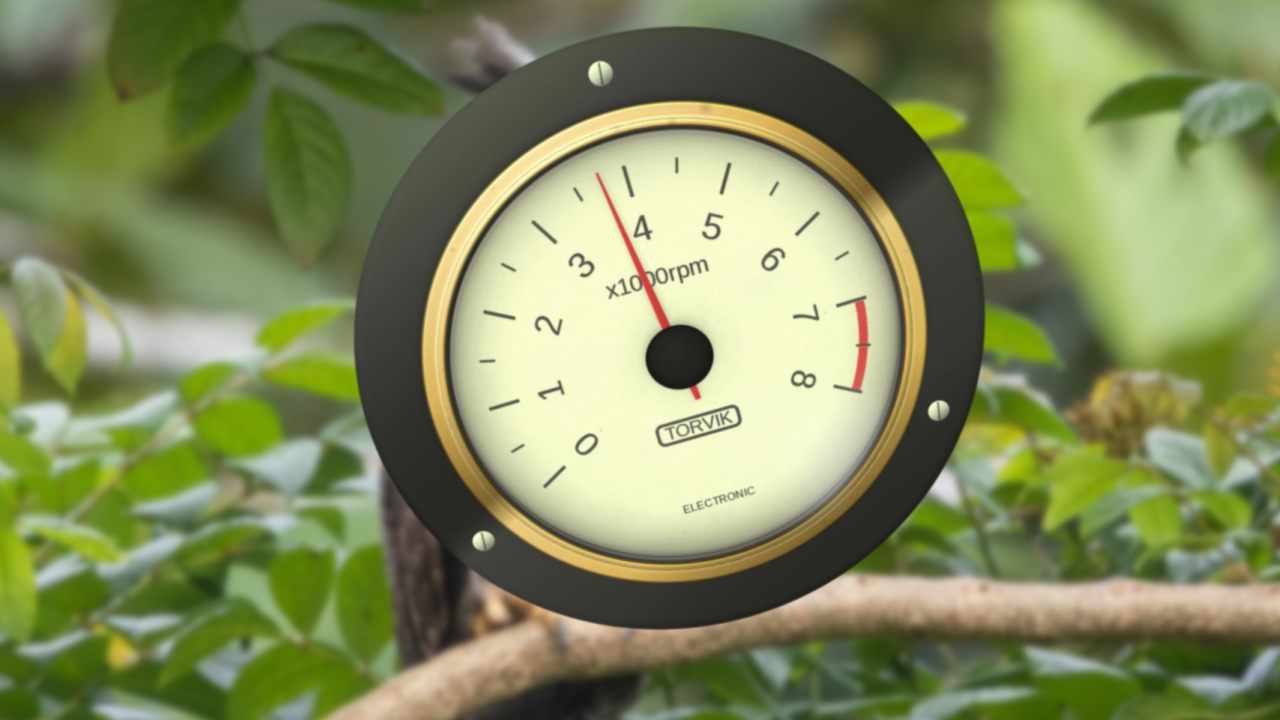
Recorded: value=3750 unit=rpm
